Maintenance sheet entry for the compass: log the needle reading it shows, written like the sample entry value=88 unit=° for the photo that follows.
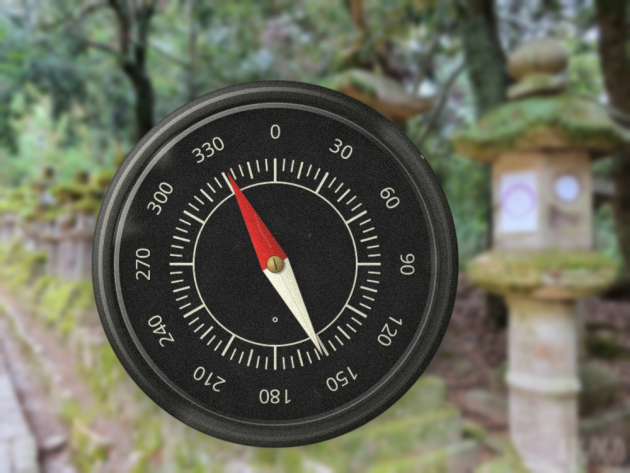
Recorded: value=332.5 unit=°
